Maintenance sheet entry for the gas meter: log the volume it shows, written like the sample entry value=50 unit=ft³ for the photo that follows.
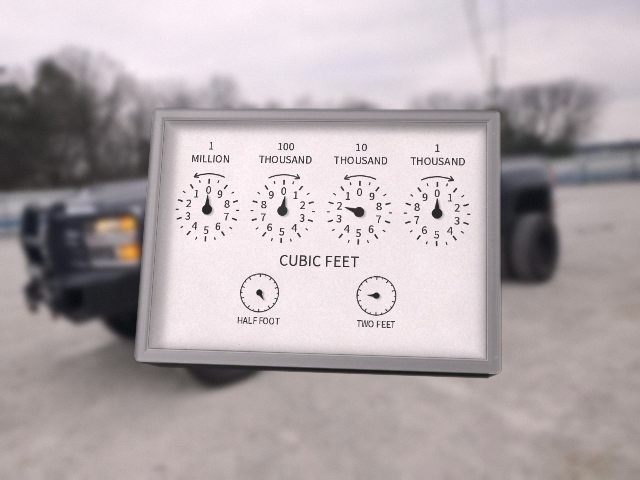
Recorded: value=2000 unit=ft³
